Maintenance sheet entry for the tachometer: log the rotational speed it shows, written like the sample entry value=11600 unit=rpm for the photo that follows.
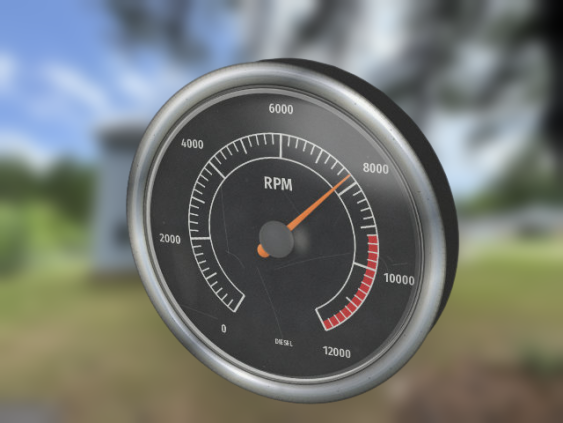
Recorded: value=7800 unit=rpm
